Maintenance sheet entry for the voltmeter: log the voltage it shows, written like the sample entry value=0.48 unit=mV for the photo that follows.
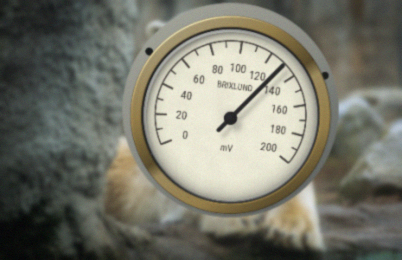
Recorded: value=130 unit=mV
